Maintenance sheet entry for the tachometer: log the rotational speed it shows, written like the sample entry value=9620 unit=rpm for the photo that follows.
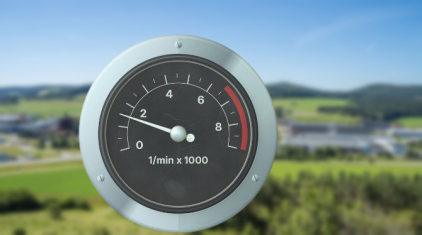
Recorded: value=1500 unit=rpm
